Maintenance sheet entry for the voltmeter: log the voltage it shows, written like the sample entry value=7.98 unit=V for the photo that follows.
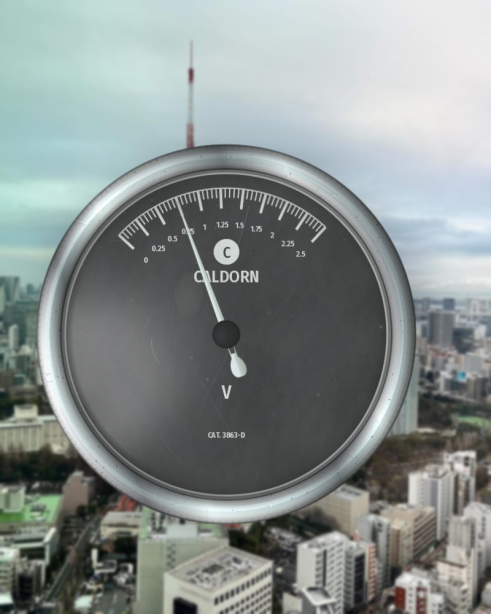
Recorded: value=0.75 unit=V
